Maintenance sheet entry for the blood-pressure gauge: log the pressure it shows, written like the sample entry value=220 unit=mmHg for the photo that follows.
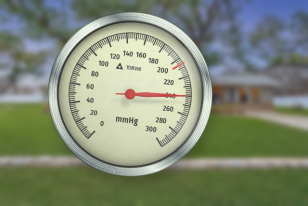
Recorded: value=240 unit=mmHg
